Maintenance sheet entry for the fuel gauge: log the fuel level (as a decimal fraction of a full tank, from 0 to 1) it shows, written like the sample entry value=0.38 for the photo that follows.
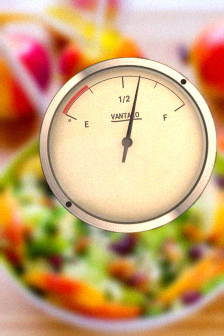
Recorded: value=0.625
